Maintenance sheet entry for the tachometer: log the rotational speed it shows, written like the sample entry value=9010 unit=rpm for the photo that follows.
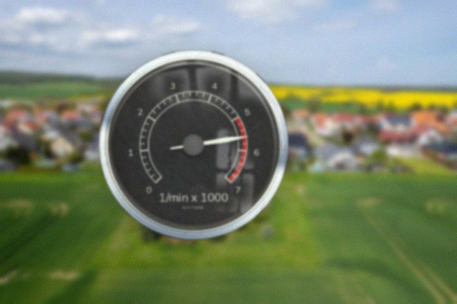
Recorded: value=5600 unit=rpm
